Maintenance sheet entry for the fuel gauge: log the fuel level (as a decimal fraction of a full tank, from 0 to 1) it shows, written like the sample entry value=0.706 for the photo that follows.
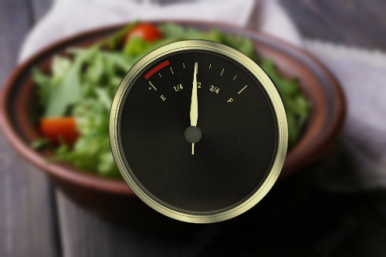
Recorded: value=0.5
